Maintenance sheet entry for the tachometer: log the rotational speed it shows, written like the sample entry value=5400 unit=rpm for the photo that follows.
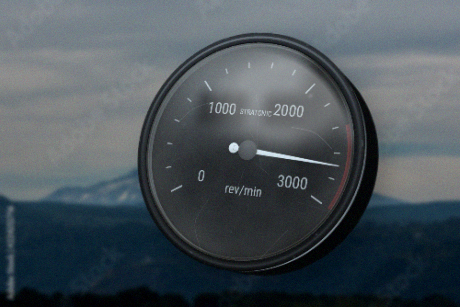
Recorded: value=2700 unit=rpm
